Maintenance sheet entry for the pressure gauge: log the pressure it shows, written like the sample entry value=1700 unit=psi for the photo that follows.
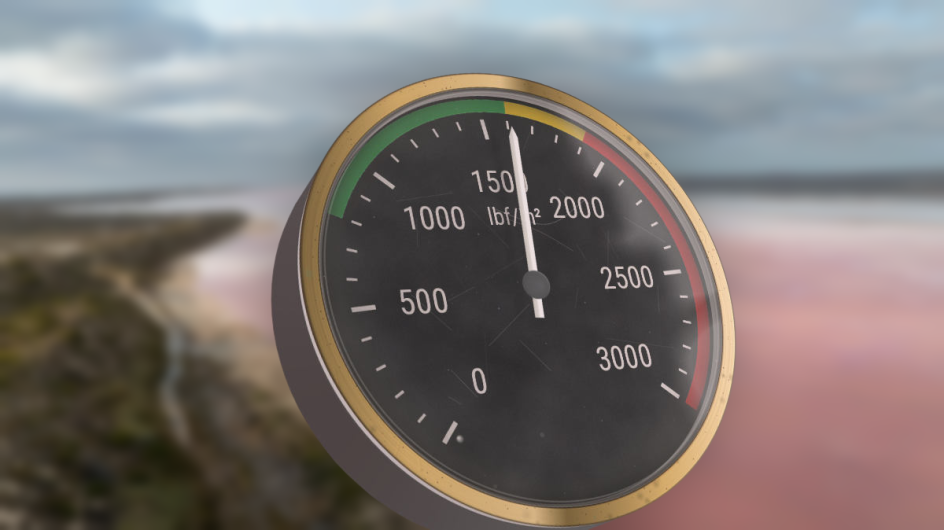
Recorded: value=1600 unit=psi
